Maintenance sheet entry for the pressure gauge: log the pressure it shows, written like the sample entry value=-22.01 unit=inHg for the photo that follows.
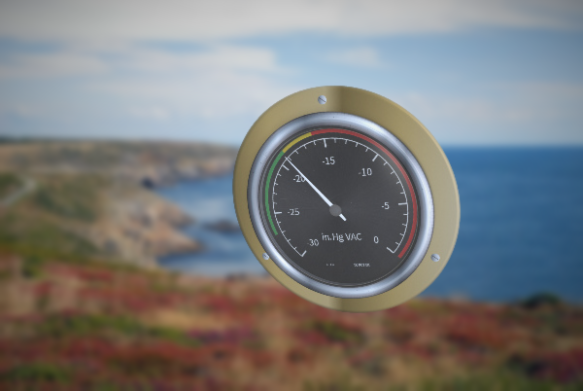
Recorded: value=-19 unit=inHg
